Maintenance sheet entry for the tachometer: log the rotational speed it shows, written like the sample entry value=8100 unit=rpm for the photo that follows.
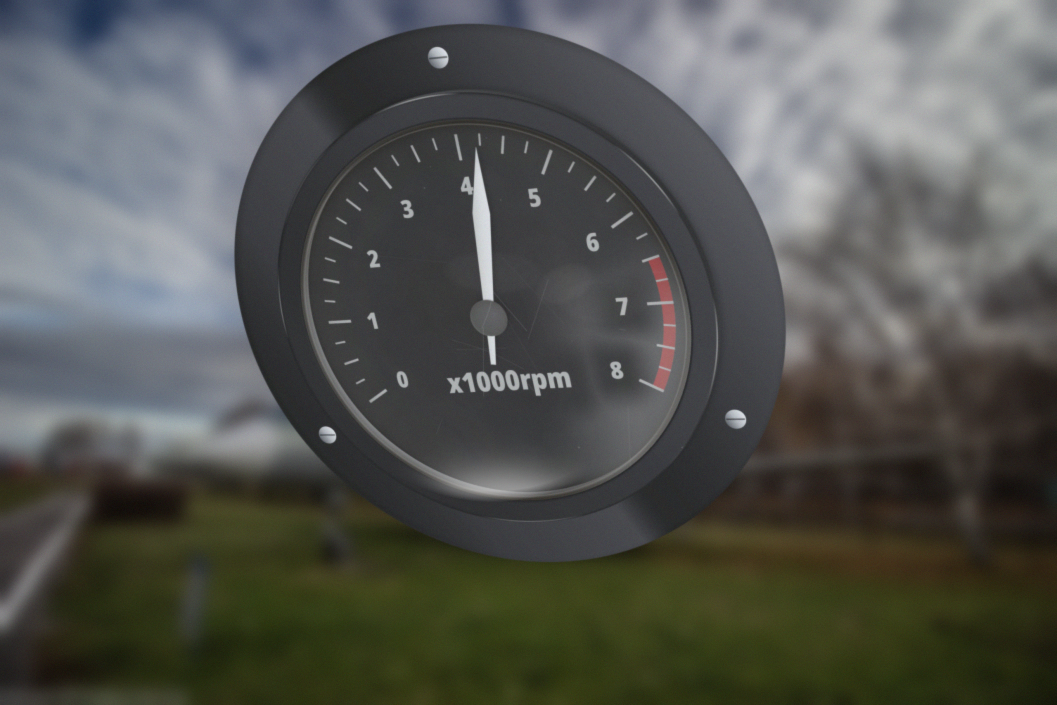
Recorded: value=4250 unit=rpm
